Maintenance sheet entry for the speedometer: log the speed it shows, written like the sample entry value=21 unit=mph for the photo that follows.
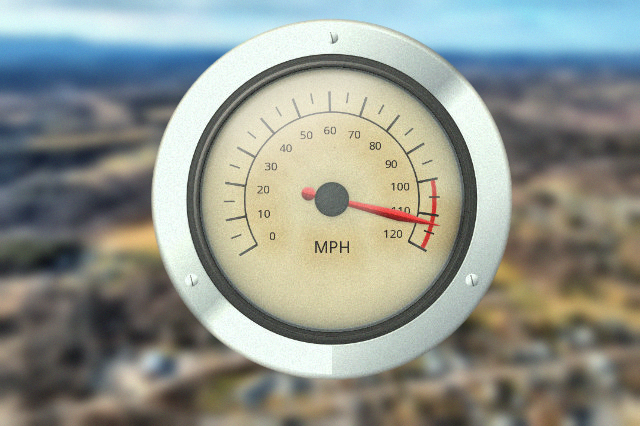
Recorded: value=112.5 unit=mph
